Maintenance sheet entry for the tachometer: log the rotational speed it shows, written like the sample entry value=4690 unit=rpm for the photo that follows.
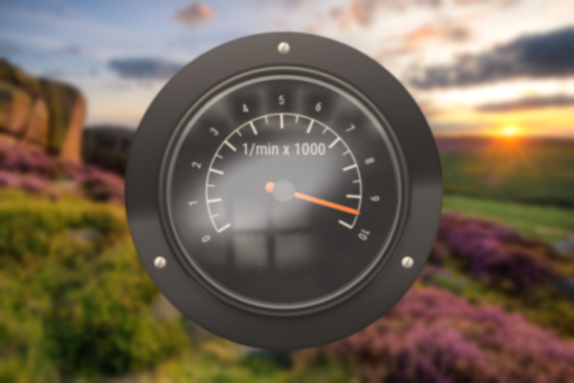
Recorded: value=9500 unit=rpm
